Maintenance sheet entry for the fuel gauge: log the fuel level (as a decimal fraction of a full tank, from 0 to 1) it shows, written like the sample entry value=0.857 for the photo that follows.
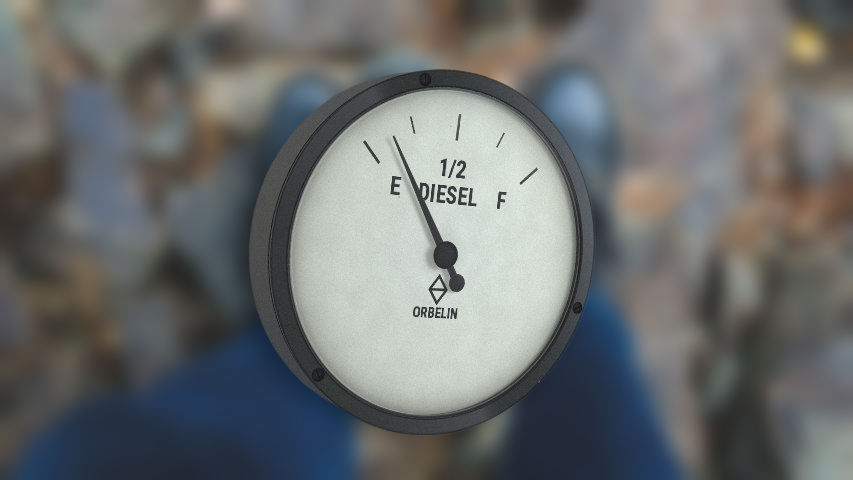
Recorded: value=0.125
